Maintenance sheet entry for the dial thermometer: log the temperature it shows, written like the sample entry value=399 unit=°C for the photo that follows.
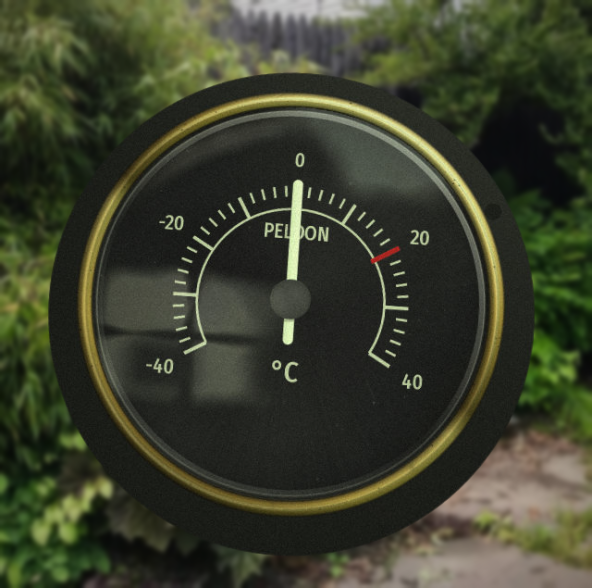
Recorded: value=0 unit=°C
